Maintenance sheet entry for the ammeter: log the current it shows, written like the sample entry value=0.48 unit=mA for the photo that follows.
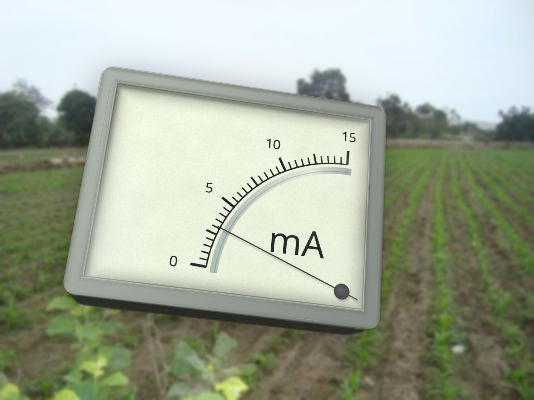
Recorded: value=3 unit=mA
